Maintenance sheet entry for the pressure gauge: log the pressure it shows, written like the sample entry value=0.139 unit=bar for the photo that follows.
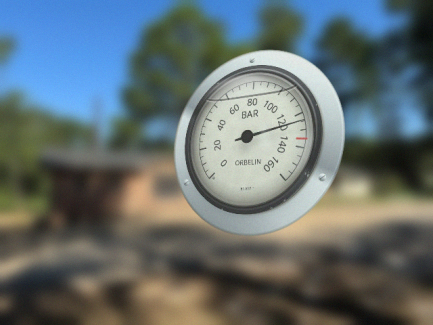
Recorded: value=125 unit=bar
